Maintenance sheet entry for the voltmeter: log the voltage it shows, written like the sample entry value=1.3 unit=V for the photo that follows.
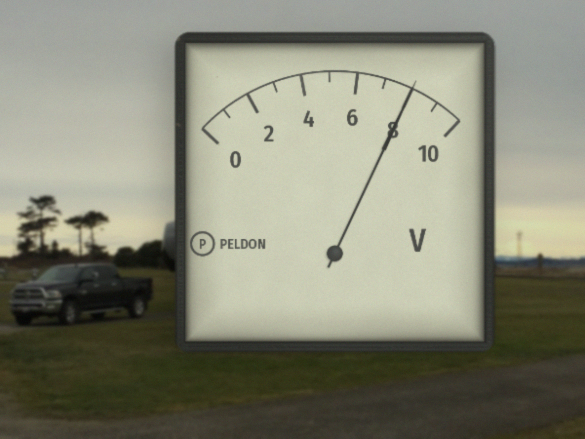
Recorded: value=8 unit=V
